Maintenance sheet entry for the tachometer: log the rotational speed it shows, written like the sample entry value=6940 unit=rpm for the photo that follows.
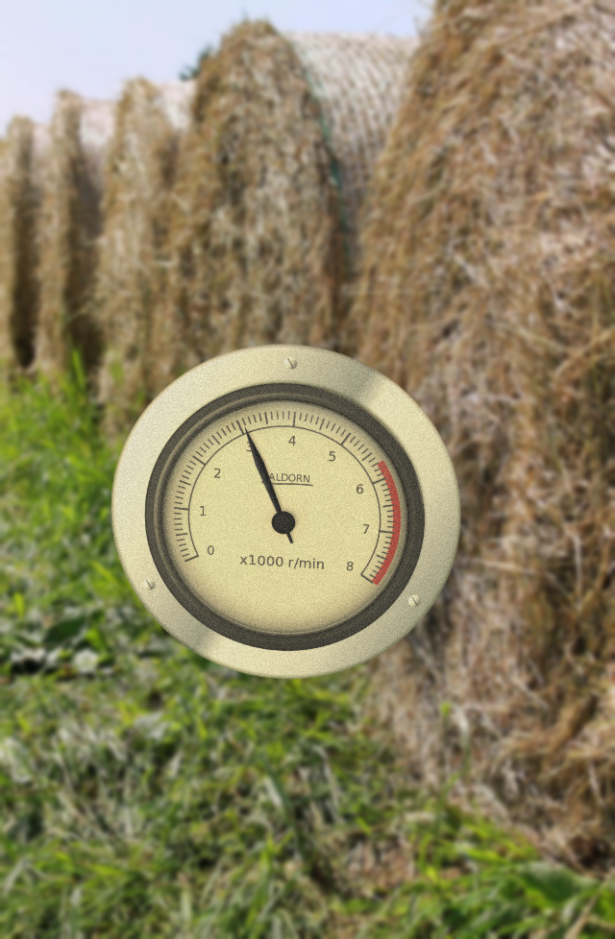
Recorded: value=3100 unit=rpm
